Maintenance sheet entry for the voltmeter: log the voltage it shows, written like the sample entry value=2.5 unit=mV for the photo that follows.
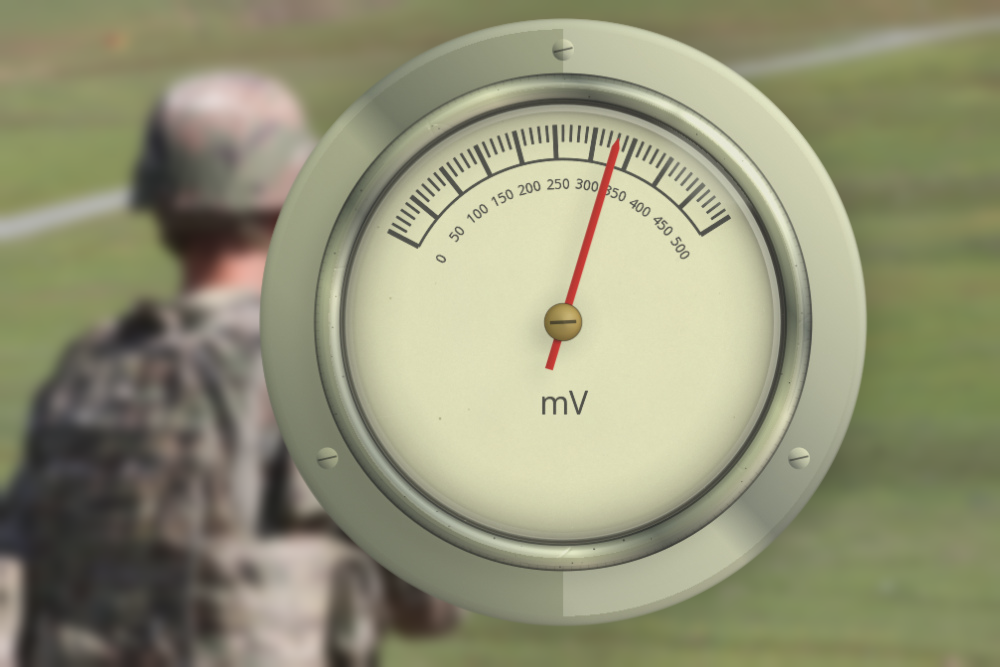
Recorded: value=330 unit=mV
